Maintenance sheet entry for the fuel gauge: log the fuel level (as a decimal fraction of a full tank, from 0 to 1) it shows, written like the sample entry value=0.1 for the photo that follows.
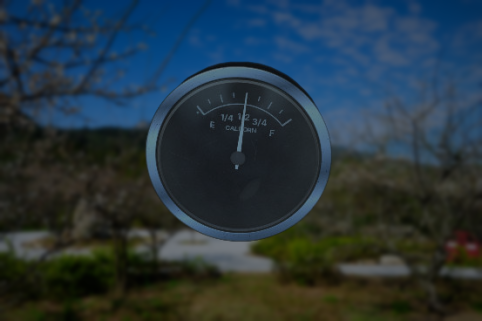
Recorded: value=0.5
